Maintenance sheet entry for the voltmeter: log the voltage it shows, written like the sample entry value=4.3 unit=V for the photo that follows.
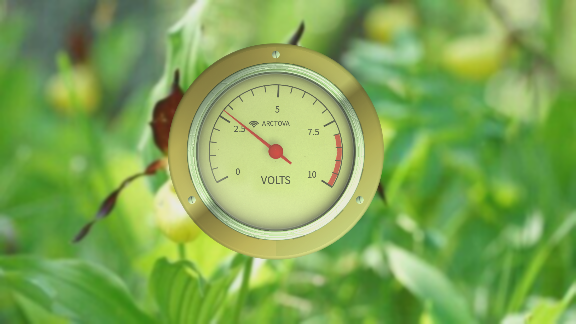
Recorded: value=2.75 unit=V
